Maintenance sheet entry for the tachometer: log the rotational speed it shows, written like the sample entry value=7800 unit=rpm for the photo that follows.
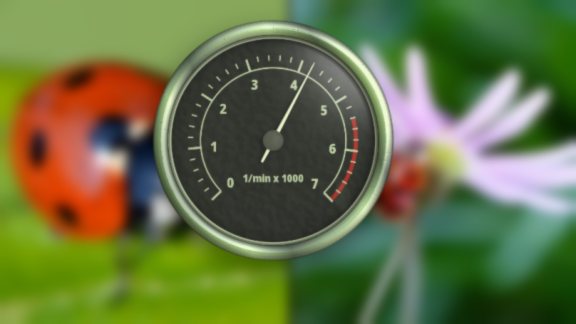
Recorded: value=4200 unit=rpm
